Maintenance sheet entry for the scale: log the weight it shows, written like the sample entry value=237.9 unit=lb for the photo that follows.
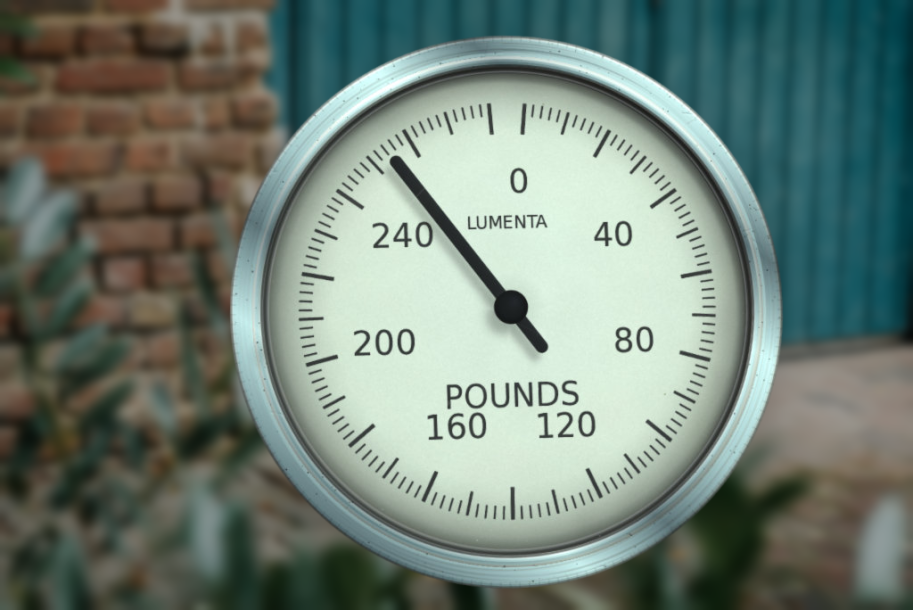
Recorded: value=254 unit=lb
